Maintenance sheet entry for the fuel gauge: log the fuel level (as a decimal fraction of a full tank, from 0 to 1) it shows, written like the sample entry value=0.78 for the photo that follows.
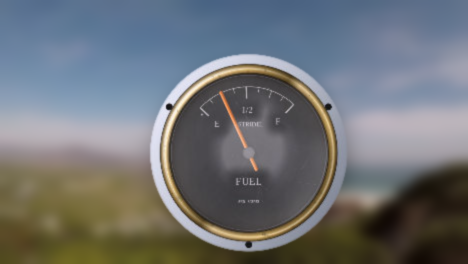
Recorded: value=0.25
